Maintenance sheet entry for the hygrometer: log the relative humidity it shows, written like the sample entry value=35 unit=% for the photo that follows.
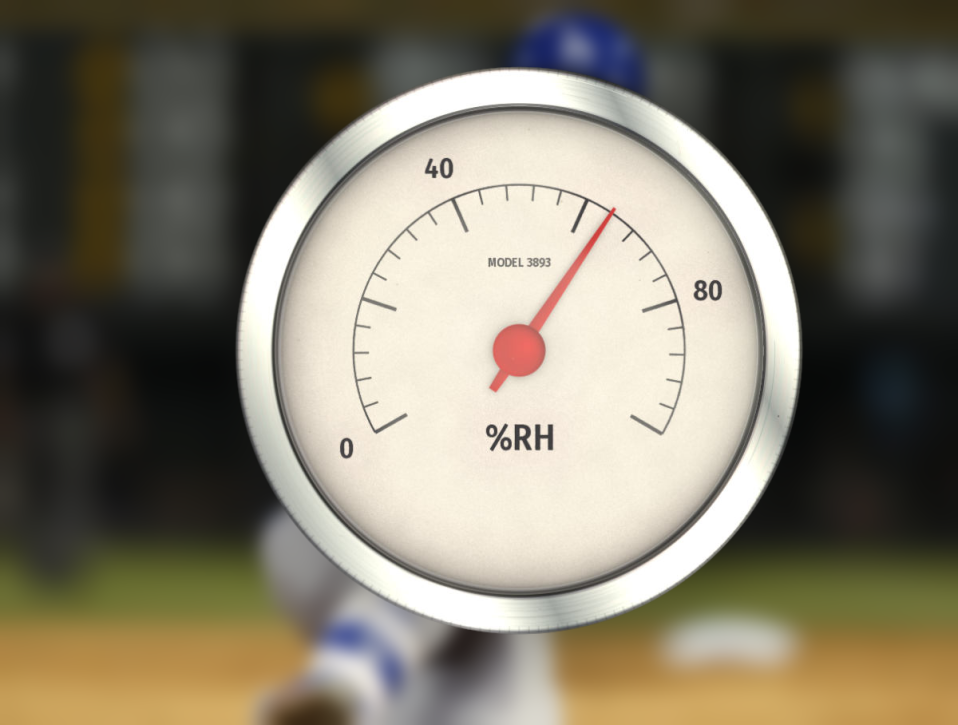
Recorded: value=64 unit=%
